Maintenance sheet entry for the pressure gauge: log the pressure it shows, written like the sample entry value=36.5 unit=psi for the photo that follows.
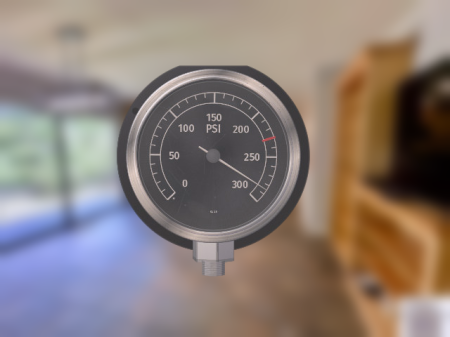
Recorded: value=285 unit=psi
